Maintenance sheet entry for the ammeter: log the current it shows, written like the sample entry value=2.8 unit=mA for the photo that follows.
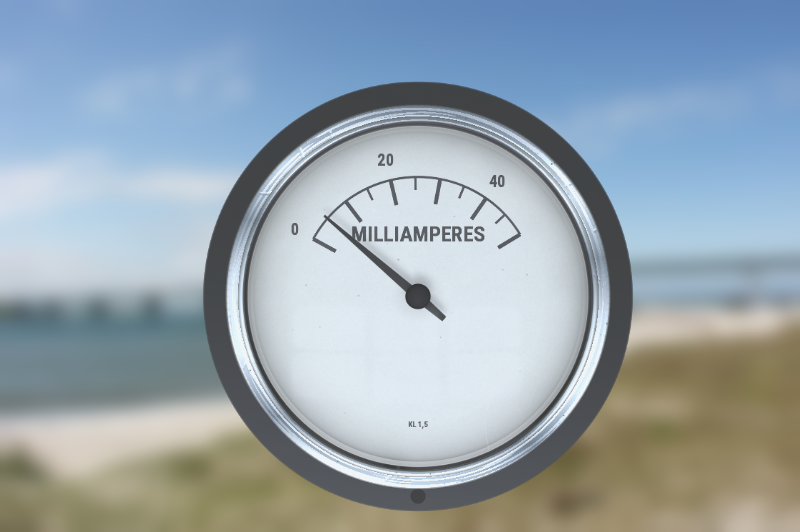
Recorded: value=5 unit=mA
